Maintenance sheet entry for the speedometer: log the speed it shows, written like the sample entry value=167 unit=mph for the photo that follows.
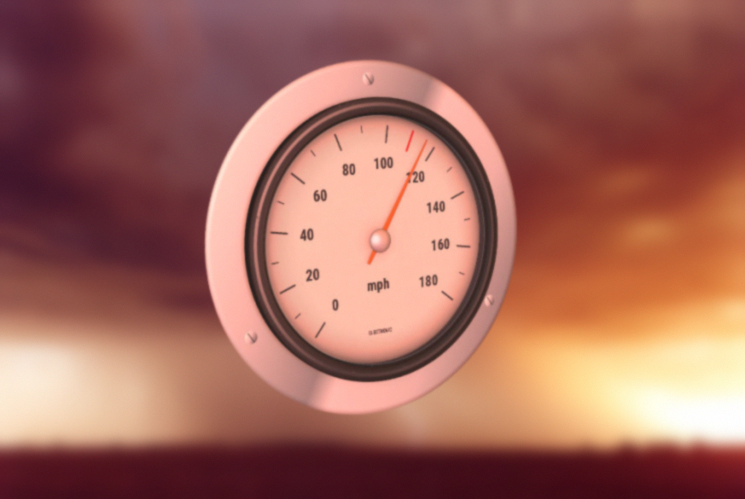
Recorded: value=115 unit=mph
